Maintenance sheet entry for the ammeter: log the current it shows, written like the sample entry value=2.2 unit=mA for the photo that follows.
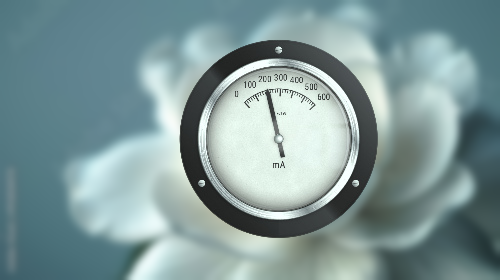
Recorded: value=200 unit=mA
